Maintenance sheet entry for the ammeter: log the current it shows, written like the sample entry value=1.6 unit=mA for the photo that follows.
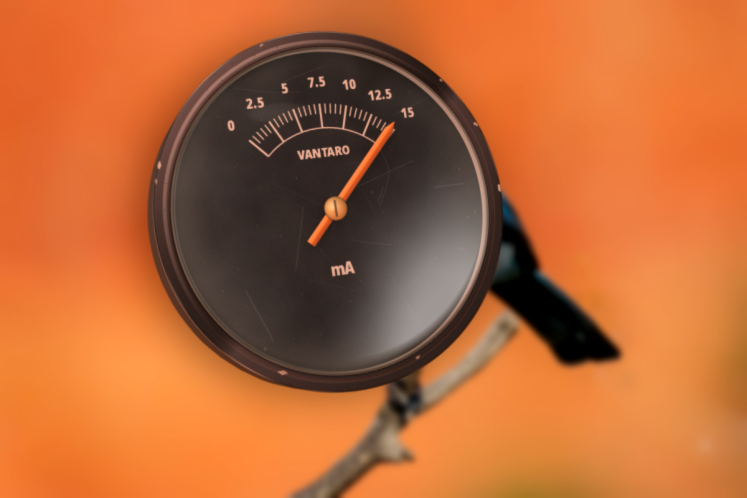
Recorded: value=14.5 unit=mA
